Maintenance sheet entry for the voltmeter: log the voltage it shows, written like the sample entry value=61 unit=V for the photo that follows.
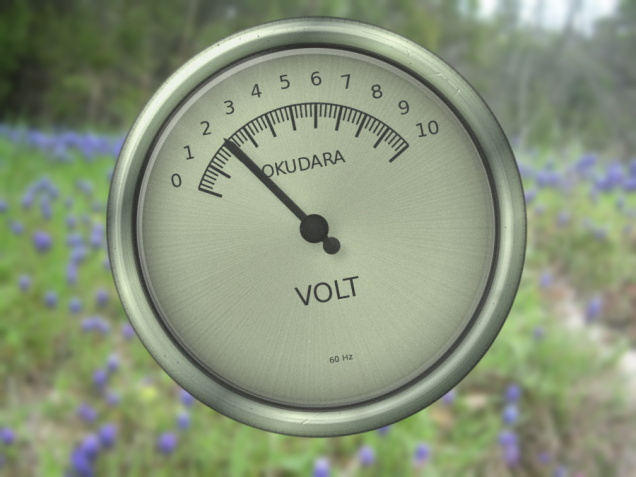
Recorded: value=2.2 unit=V
